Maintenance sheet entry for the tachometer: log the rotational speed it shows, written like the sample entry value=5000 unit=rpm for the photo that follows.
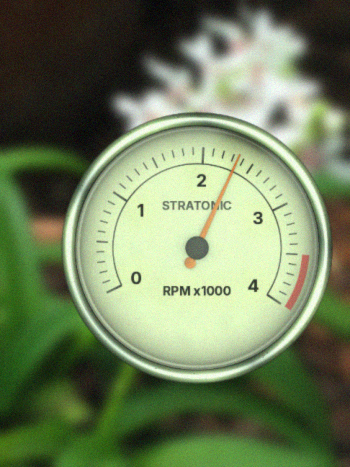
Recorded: value=2350 unit=rpm
